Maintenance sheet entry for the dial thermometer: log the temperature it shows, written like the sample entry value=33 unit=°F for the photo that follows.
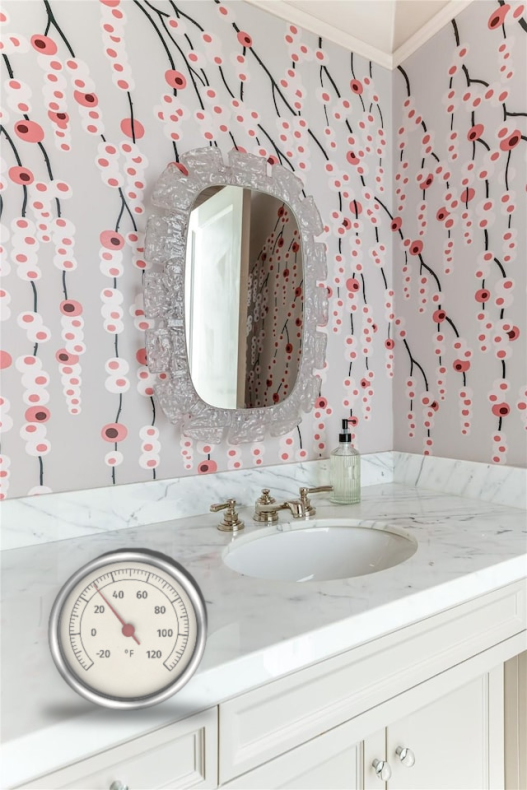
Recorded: value=30 unit=°F
